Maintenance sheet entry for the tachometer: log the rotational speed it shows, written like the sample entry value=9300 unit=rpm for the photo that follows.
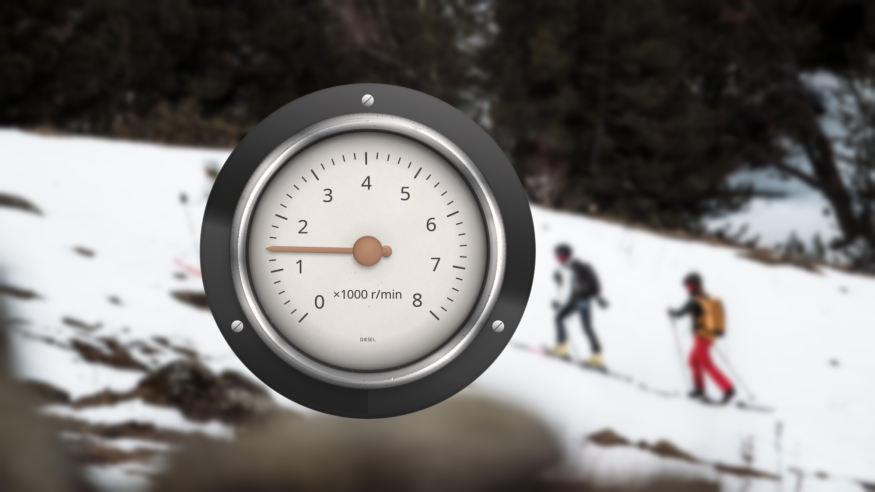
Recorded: value=1400 unit=rpm
